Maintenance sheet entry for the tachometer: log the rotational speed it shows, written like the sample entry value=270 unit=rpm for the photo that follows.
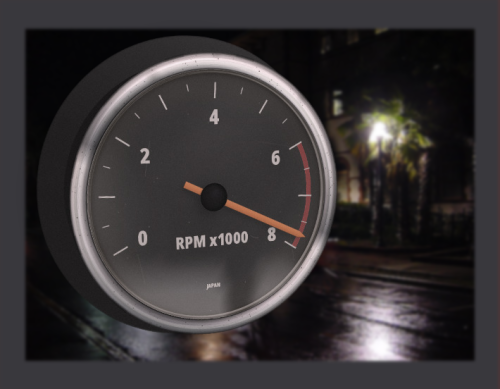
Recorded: value=7750 unit=rpm
